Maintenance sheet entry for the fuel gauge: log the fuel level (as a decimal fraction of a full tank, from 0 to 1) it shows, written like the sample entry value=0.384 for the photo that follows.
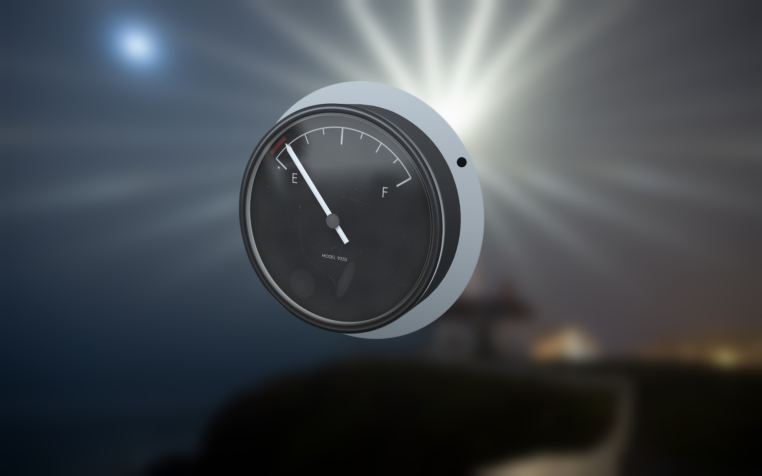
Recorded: value=0.125
